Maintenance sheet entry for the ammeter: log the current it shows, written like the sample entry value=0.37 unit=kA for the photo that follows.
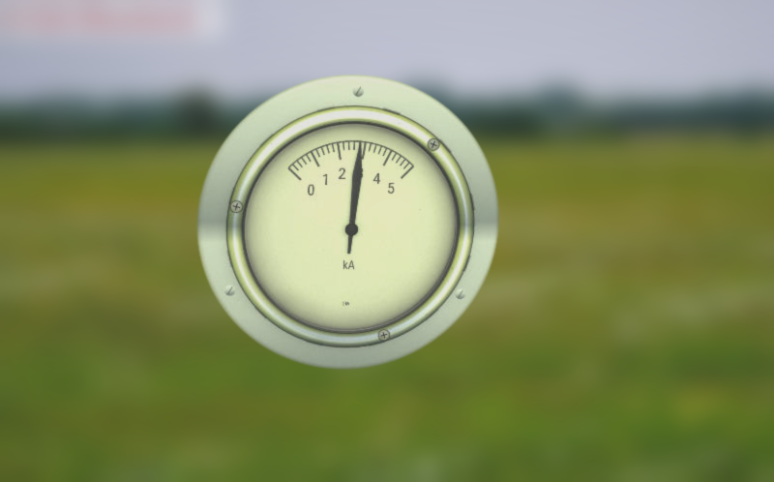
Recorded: value=2.8 unit=kA
